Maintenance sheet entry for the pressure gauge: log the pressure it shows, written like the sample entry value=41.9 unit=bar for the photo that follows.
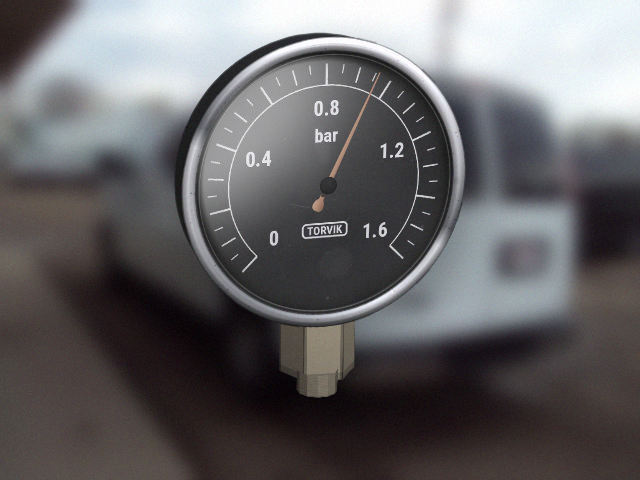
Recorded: value=0.95 unit=bar
